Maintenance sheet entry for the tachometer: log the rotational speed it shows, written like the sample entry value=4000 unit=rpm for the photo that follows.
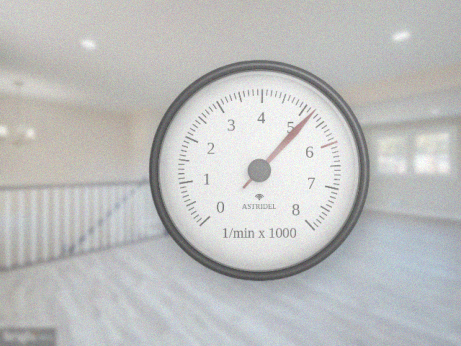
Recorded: value=5200 unit=rpm
